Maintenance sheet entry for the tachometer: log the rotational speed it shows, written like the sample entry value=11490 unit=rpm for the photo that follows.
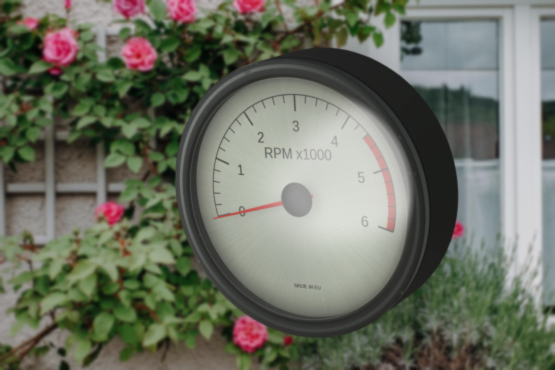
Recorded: value=0 unit=rpm
